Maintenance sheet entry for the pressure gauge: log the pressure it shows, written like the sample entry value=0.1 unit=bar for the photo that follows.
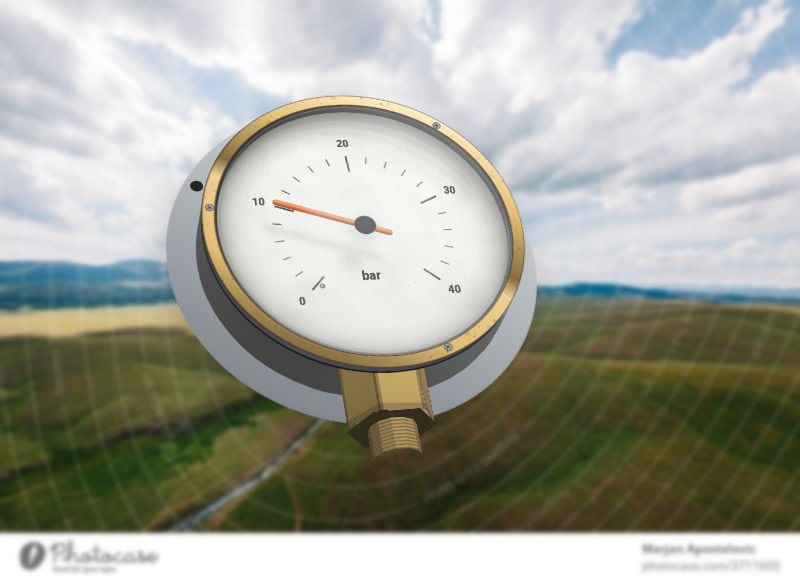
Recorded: value=10 unit=bar
